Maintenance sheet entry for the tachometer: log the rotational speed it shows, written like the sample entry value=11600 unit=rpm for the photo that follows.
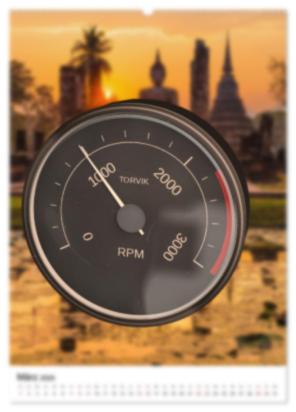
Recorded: value=1000 unit=rpm
